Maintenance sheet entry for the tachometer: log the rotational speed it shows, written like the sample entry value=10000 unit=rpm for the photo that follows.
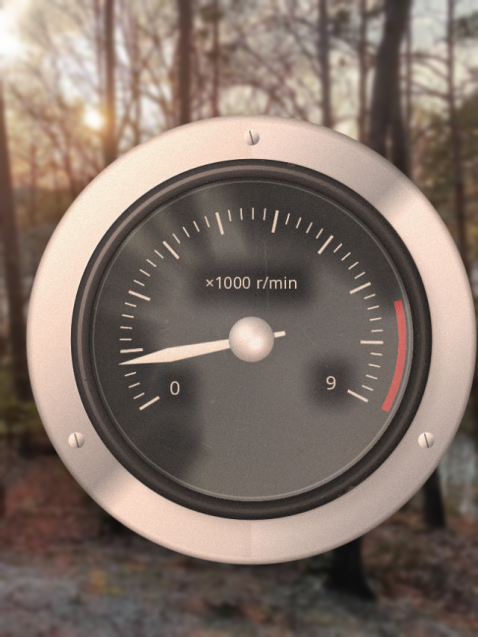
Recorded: value=800 unit=rpm
